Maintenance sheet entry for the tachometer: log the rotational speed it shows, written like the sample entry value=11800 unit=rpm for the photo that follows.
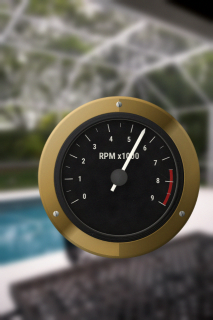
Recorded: value=5500 unit=rpm
